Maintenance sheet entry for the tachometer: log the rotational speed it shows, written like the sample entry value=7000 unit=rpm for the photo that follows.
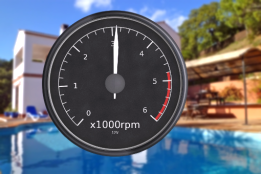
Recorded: value=3100 unit=rpm
